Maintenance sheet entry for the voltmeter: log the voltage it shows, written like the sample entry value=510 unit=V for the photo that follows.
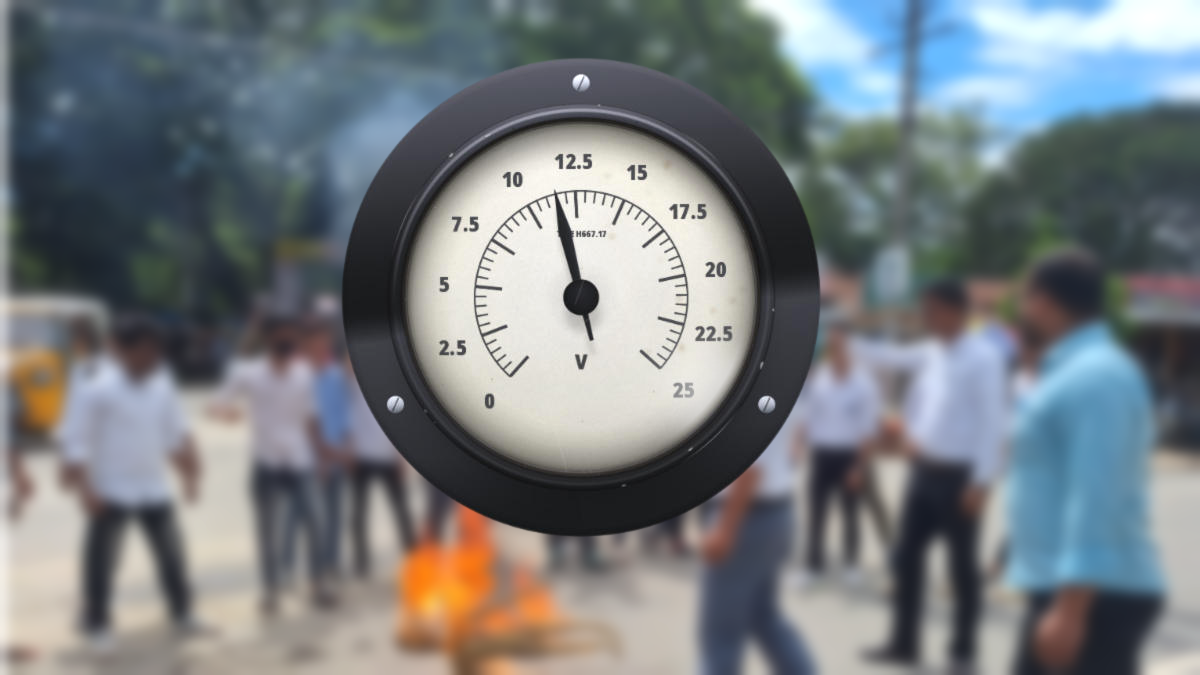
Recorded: value=11.5 unit=V
